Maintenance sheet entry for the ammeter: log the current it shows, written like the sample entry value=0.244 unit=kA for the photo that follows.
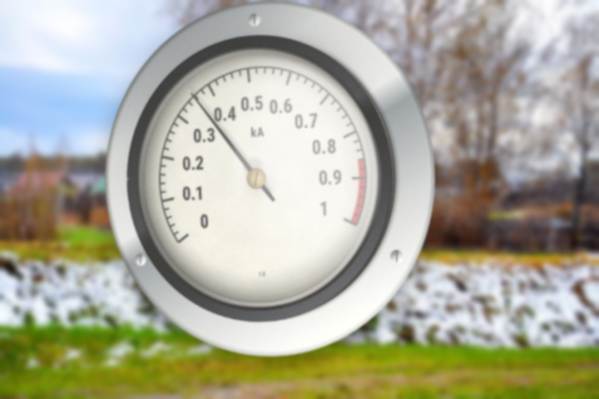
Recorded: value=0.36 unit=kA
